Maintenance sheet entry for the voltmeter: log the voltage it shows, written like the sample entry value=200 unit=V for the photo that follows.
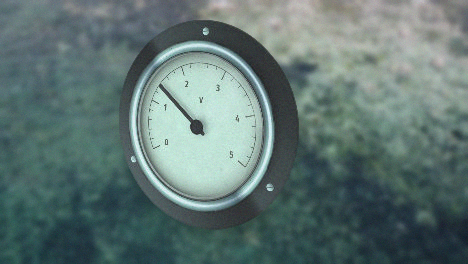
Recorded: value=1.4 unit=V
